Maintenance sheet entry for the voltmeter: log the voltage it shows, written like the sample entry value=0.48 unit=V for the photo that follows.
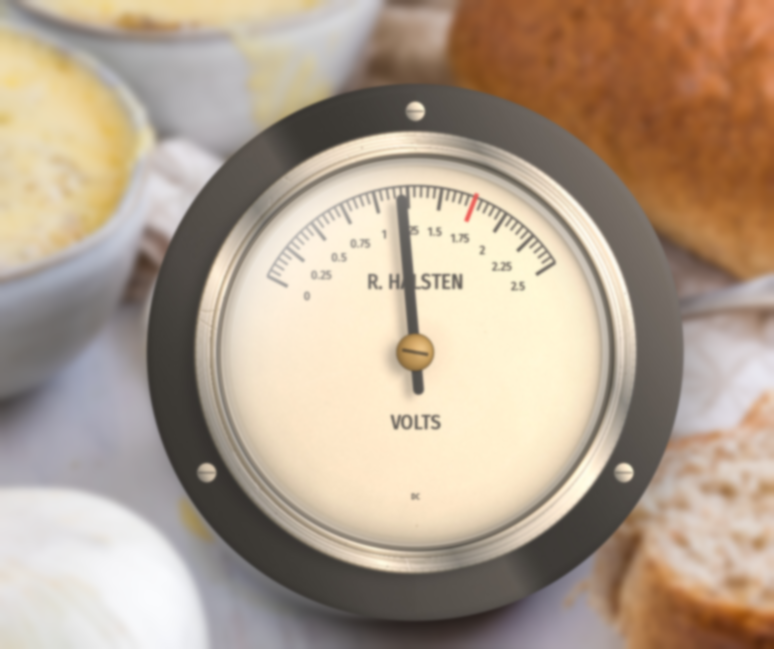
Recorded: value=1.2 unit=V
